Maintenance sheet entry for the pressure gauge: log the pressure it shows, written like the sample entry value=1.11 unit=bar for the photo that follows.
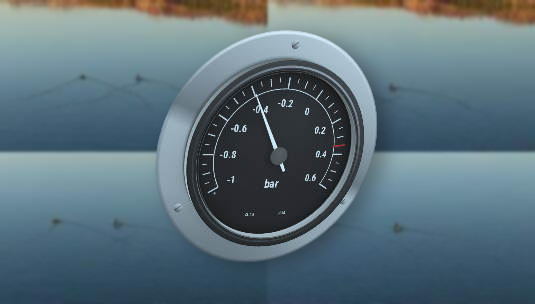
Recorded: value=-0.4 unit=bar
